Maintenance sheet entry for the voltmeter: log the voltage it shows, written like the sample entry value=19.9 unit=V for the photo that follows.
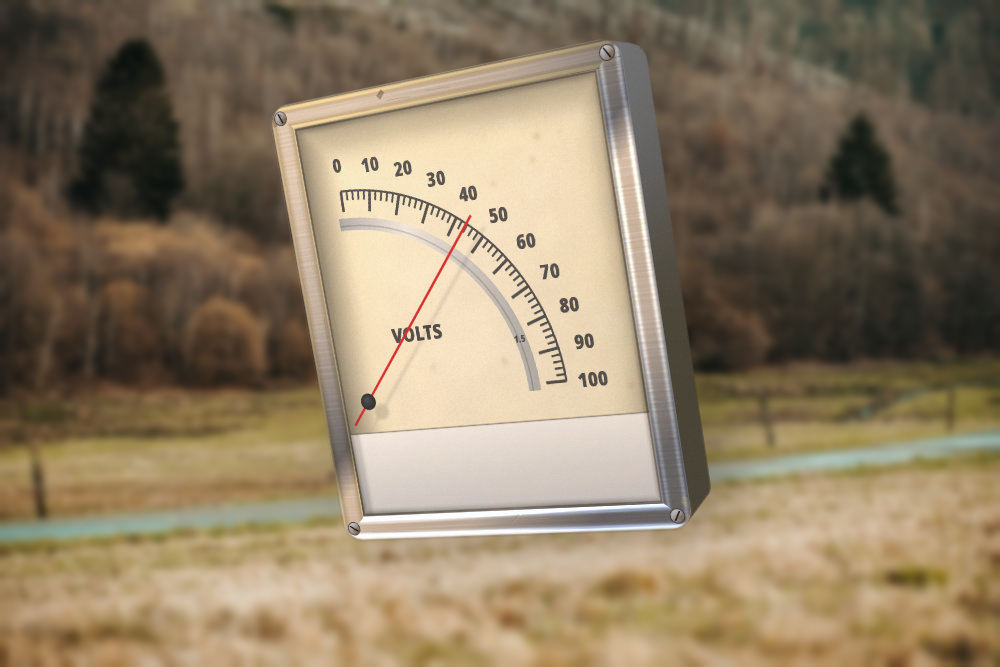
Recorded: value=44 unit=V
